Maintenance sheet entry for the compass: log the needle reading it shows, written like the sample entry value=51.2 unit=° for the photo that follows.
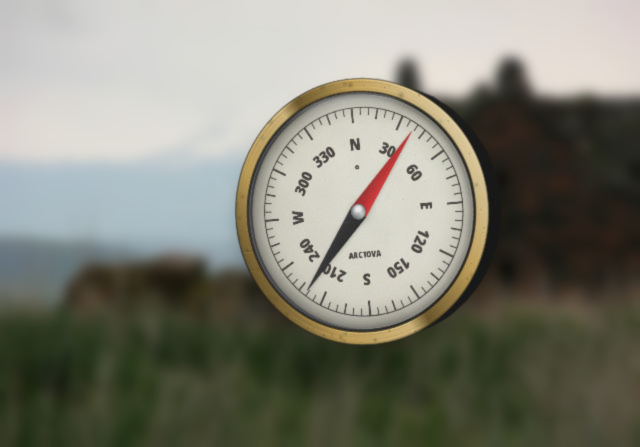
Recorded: value=40 unit=°
